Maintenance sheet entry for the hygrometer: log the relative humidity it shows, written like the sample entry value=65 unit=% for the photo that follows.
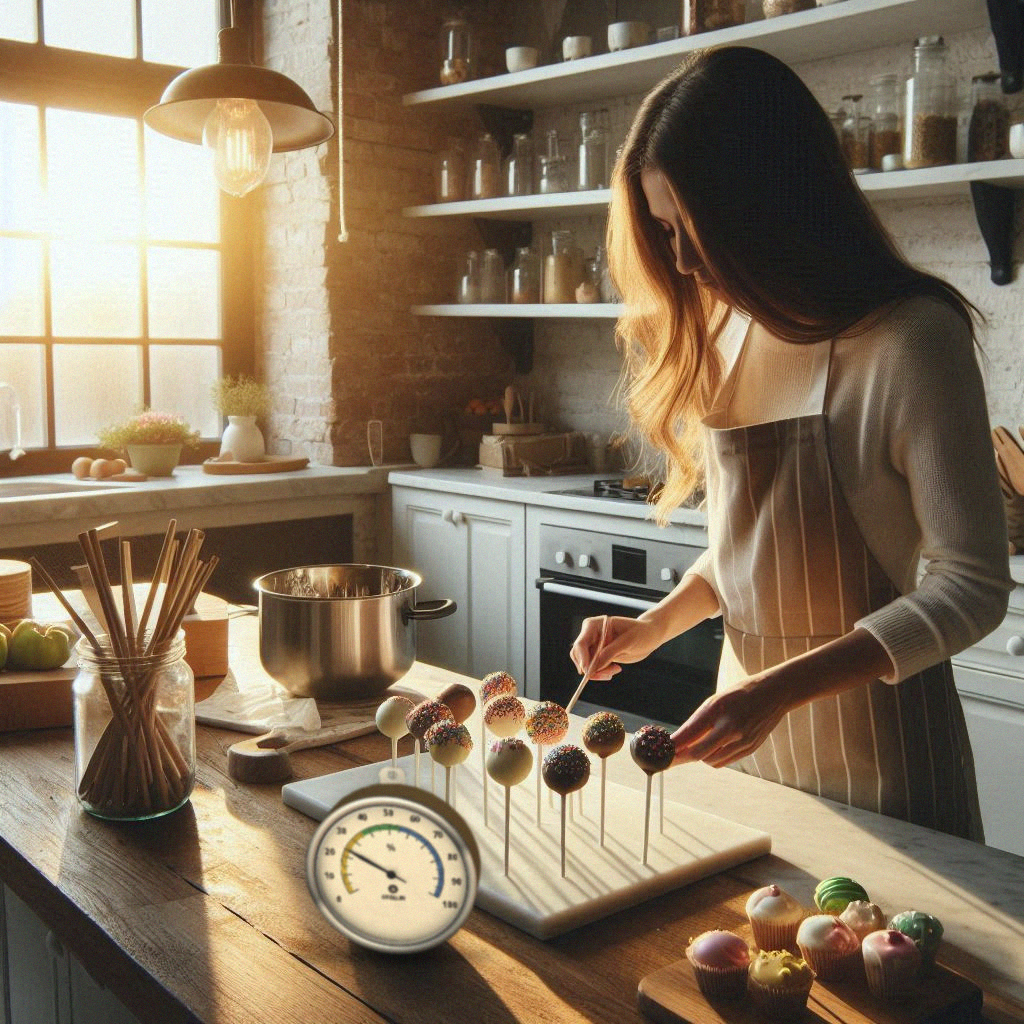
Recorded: value=25 unit=%
